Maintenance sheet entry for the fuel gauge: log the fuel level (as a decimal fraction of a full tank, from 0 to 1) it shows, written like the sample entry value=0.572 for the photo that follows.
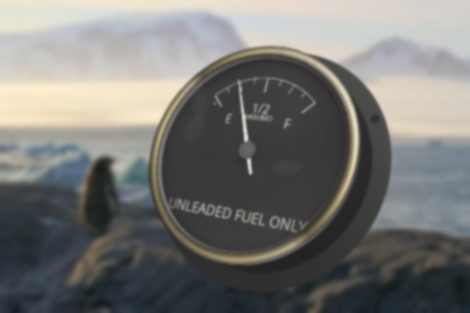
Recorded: value=0.25
